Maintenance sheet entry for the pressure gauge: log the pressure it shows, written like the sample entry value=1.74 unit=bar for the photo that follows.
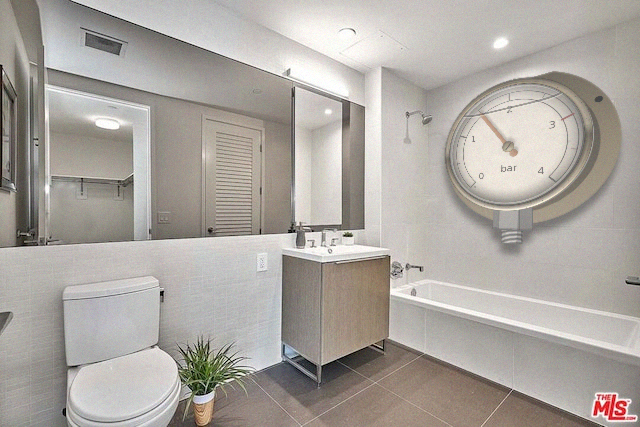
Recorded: value=1.5 unit=bar
